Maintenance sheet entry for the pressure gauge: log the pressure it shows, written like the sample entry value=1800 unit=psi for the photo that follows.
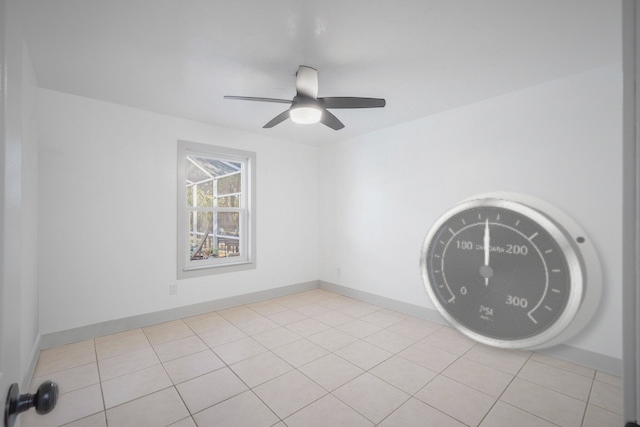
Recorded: value=150 unit=psi
